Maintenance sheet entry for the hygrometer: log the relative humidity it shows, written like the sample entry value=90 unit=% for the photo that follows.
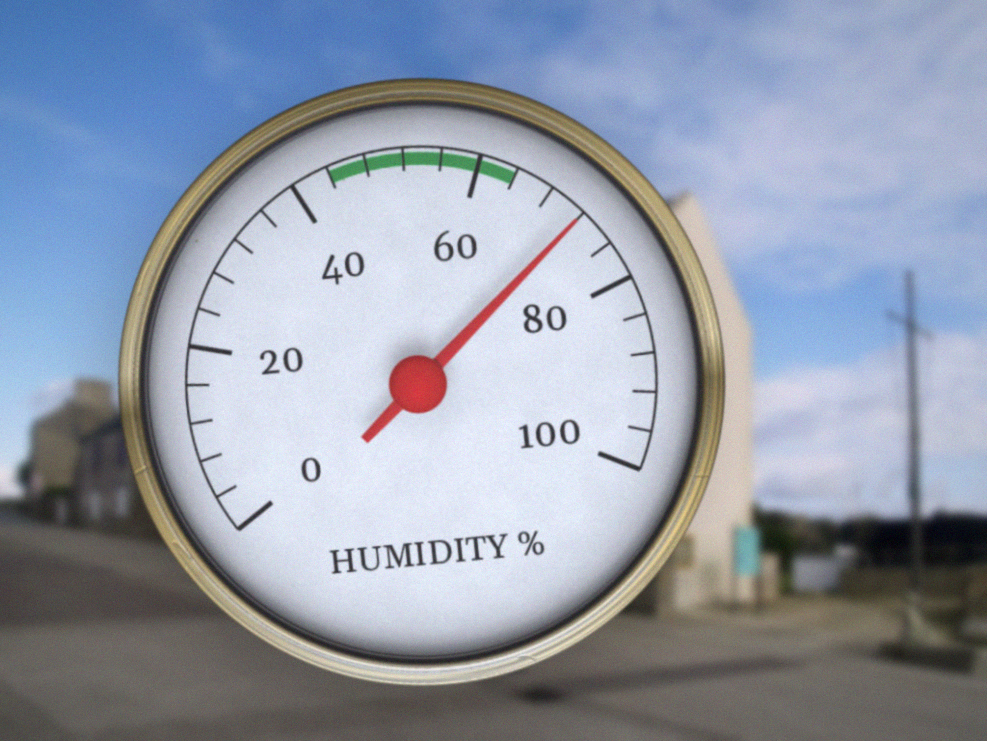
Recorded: value=72 unit=%
